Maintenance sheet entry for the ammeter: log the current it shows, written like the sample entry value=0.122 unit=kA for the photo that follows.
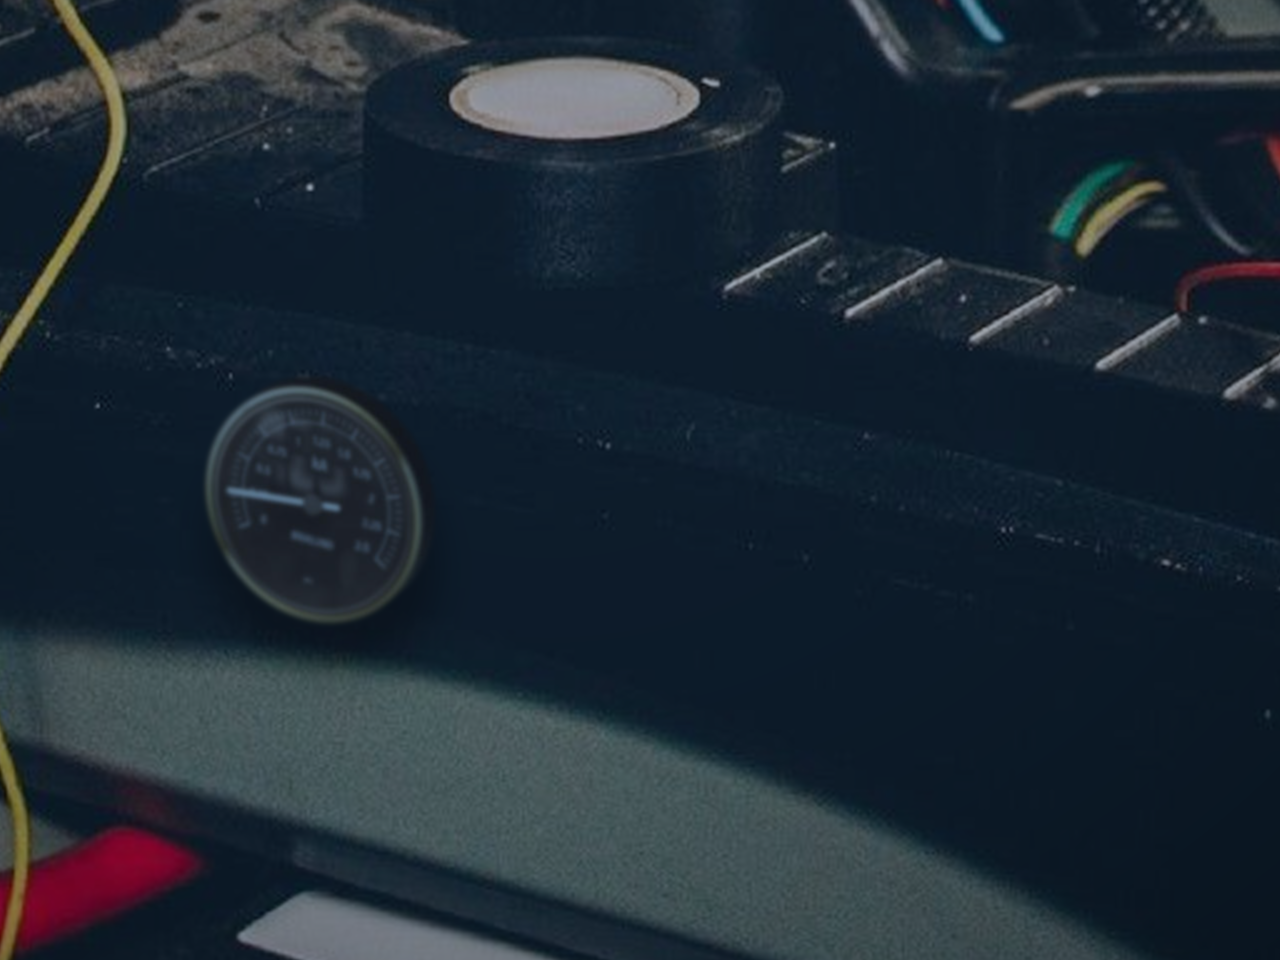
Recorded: value=0.25 unit=kA
